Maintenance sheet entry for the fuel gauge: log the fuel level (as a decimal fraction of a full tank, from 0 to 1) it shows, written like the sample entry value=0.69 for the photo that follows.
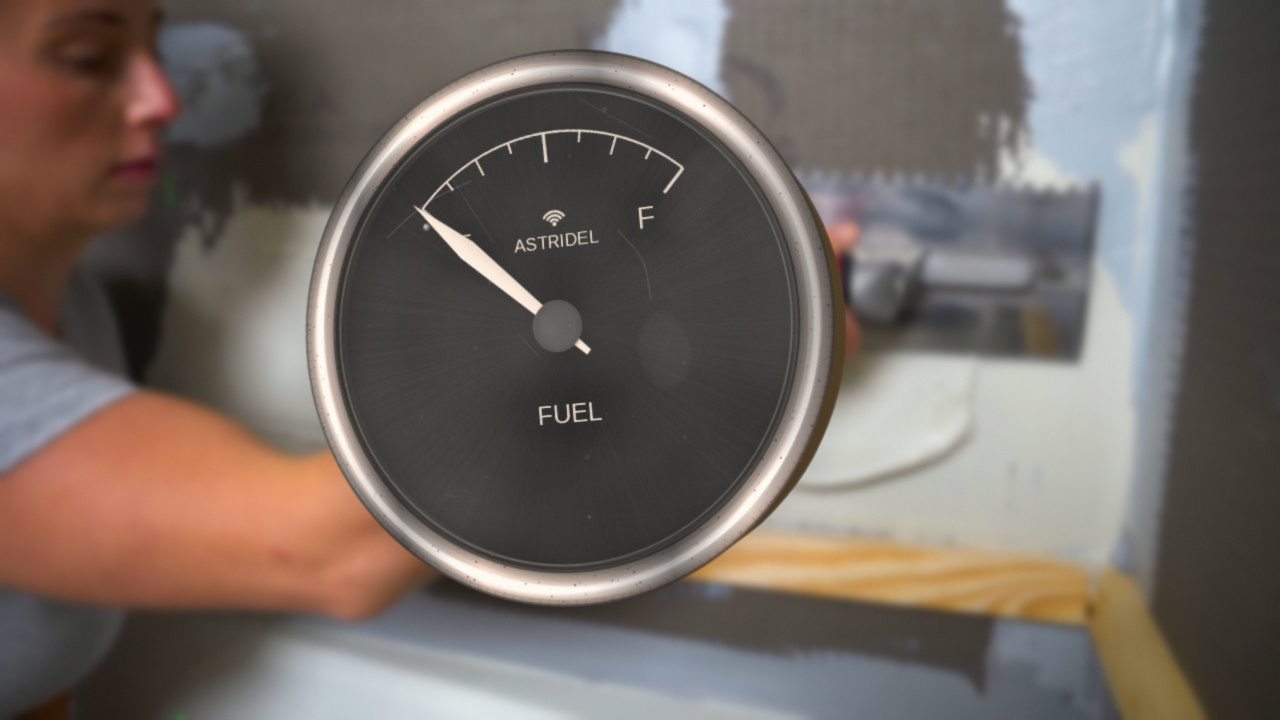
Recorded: value=0
